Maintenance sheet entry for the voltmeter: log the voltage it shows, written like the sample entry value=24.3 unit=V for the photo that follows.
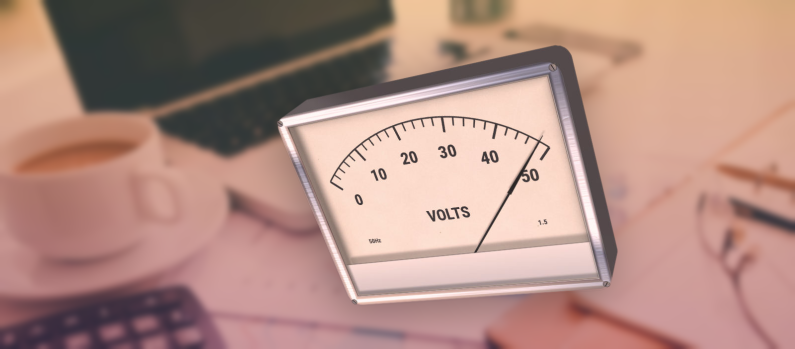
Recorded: value=48 unit=V
